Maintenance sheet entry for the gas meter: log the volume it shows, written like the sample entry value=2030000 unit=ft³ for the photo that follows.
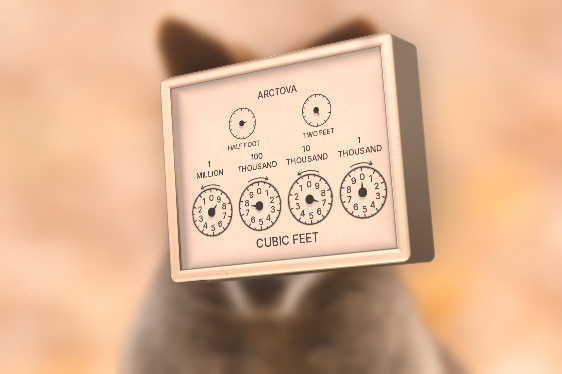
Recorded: value=877000 unit=ft³
